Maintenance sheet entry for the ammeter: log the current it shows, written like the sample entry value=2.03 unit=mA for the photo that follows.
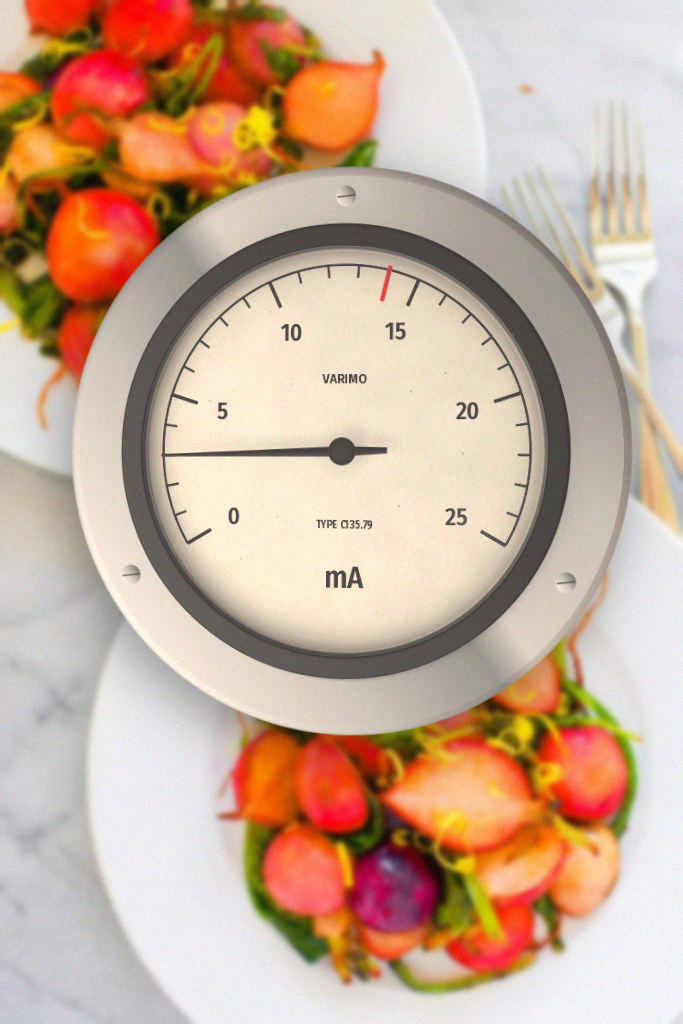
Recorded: value=3 unit=mA
